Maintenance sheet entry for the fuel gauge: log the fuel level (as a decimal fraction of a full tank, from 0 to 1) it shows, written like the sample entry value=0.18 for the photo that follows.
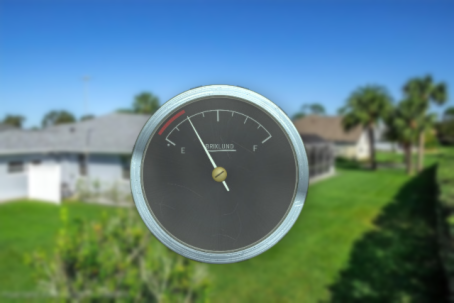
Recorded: value=0.25
